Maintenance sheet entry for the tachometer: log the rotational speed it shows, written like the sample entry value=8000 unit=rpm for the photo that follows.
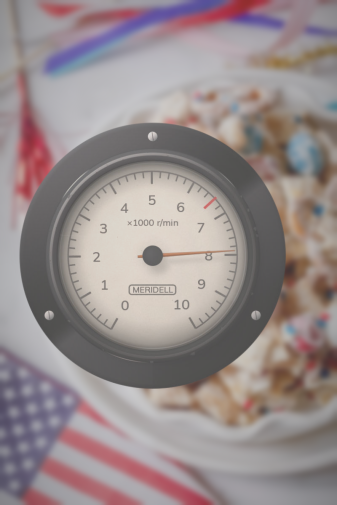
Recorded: value=7900 unit=rpm
